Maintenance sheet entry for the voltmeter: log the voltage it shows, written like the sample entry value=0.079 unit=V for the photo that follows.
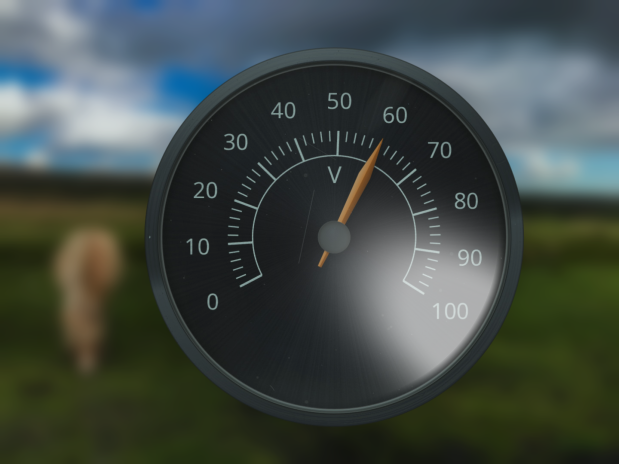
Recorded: value=60 unit=V
